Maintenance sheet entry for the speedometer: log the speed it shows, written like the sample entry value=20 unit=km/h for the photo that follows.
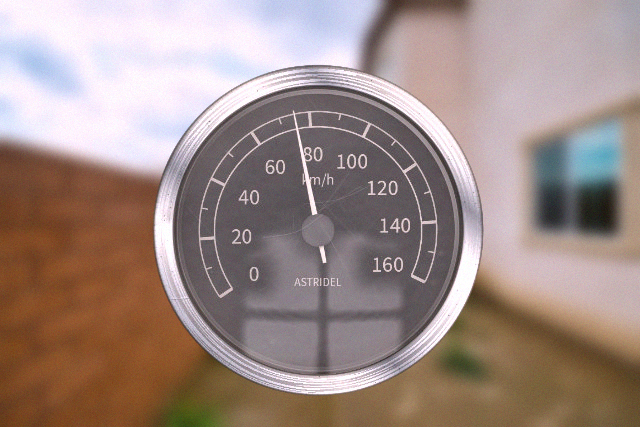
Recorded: value=75 unit=km/h
